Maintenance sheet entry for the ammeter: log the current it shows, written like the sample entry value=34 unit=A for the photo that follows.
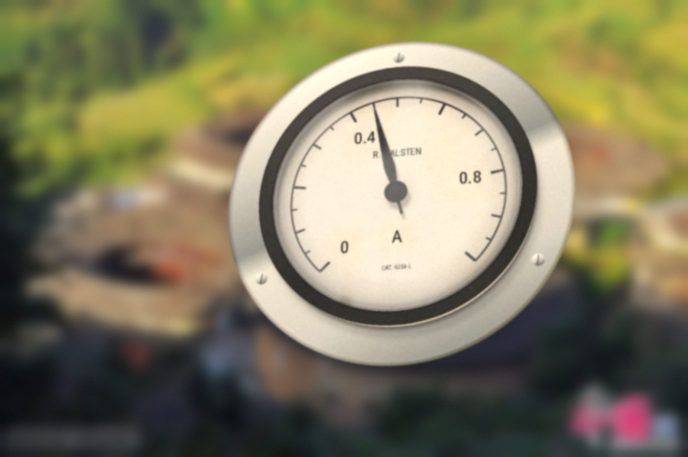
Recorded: value=0.45 unit=A
